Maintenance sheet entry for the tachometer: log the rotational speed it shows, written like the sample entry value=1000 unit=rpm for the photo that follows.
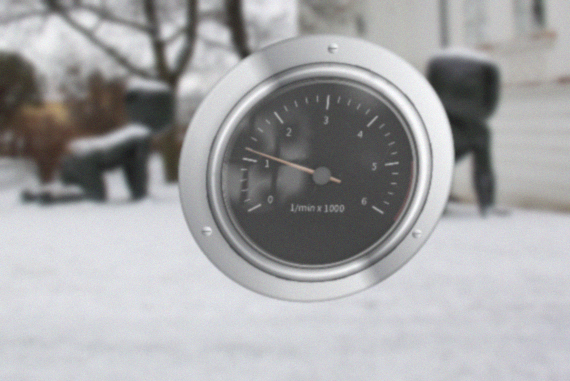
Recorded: value=1200 unit=rpm
